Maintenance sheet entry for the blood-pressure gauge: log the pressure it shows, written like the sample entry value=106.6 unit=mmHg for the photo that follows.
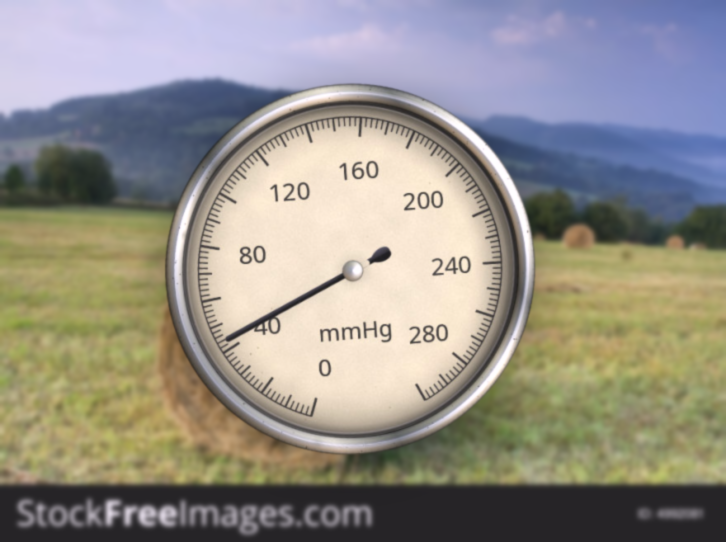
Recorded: value=44 unit=mmHg
